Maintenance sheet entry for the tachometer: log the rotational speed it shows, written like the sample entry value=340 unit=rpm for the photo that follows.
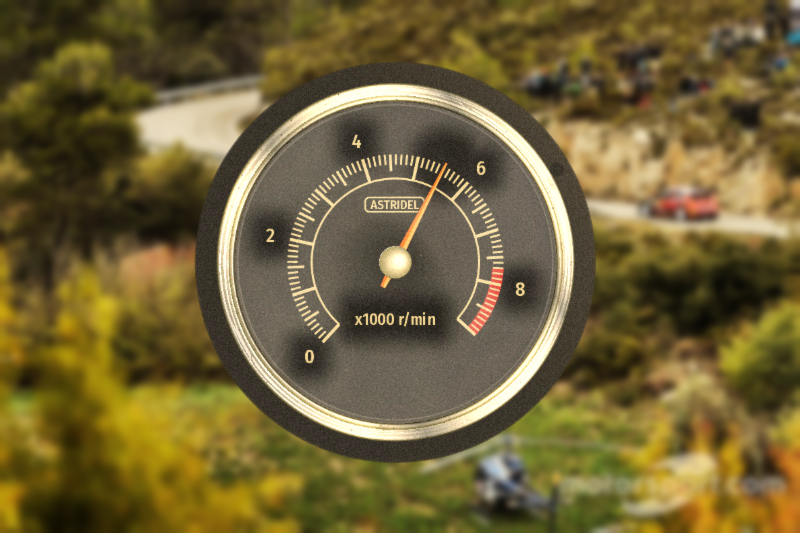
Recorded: value=5500 unit=rpm
